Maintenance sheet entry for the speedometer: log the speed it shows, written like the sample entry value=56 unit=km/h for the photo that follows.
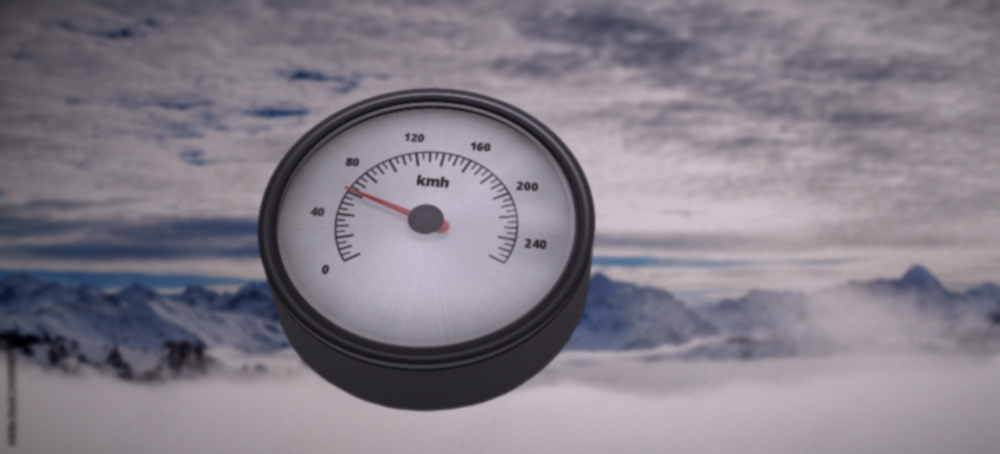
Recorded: value=60 unit=km/h
